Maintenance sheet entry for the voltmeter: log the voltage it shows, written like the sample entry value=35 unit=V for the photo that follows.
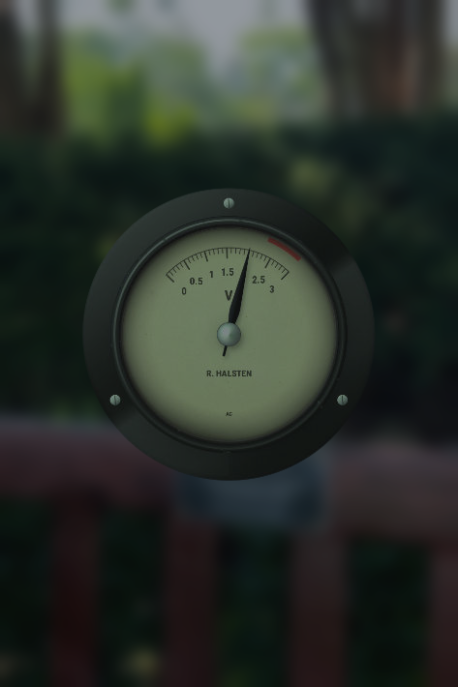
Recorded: value=2 unit=V
